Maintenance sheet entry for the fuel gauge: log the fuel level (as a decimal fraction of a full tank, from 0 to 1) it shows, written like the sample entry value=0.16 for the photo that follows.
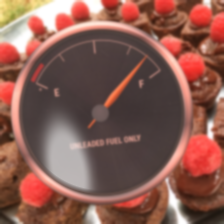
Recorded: value=0.875
